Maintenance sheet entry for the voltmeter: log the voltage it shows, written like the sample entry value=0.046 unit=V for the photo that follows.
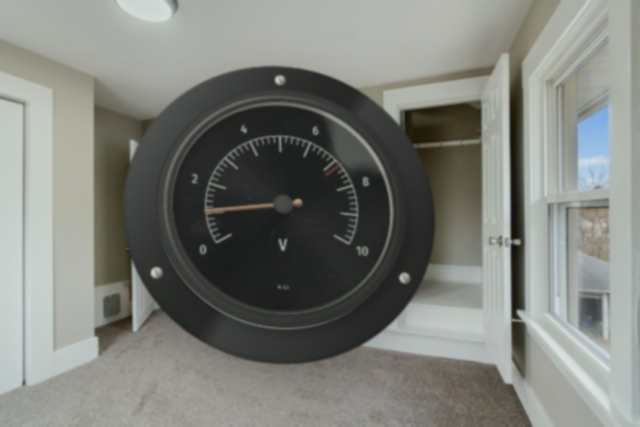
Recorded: value=1 unit=V
